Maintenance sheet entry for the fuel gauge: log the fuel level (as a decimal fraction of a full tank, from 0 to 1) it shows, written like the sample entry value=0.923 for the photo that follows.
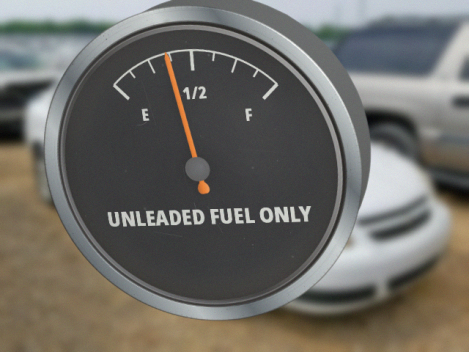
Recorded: value=0.375
